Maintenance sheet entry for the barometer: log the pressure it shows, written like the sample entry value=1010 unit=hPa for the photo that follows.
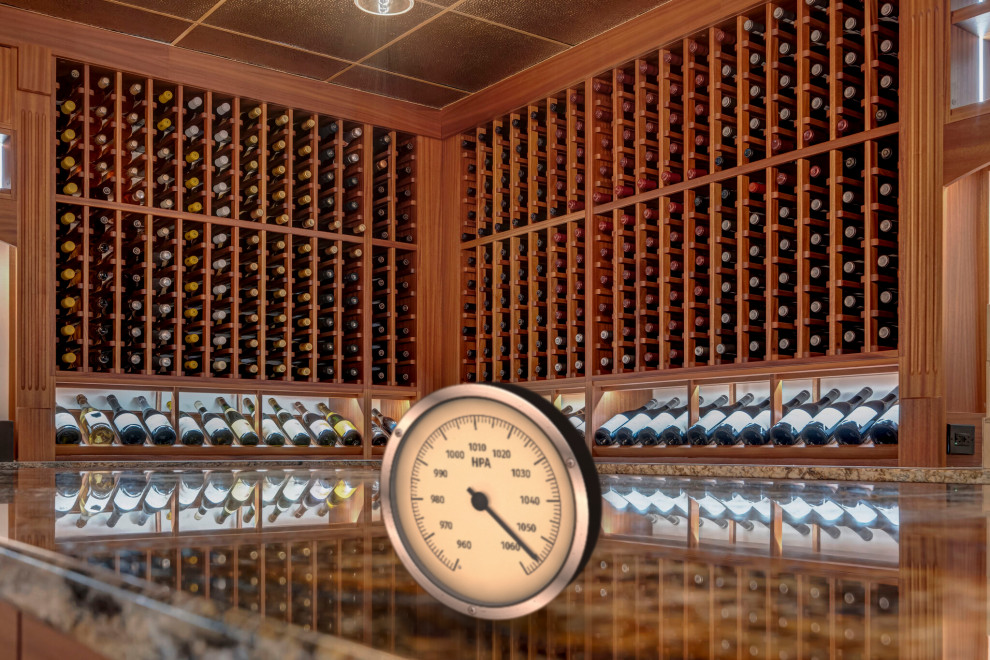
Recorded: value=1055 unit=hPa
